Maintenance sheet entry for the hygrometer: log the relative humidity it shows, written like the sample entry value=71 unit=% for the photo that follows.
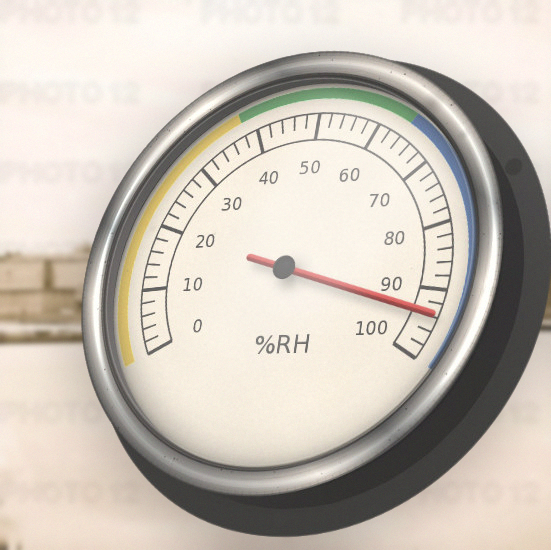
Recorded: value=94 unit=%
